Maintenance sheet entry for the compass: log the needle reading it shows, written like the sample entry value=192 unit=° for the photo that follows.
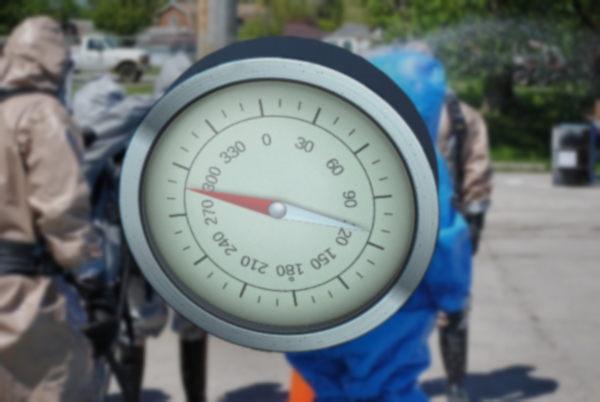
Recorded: value=290 unit=°
